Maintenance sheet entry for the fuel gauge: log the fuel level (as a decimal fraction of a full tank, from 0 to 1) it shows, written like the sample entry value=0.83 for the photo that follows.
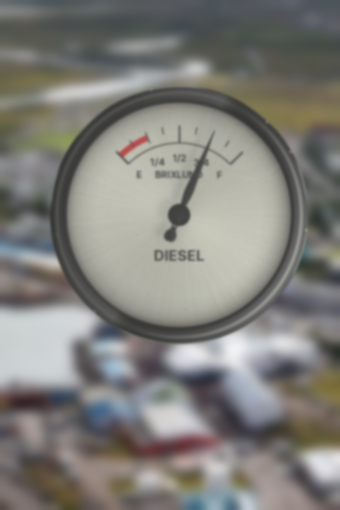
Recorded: value=0.75
